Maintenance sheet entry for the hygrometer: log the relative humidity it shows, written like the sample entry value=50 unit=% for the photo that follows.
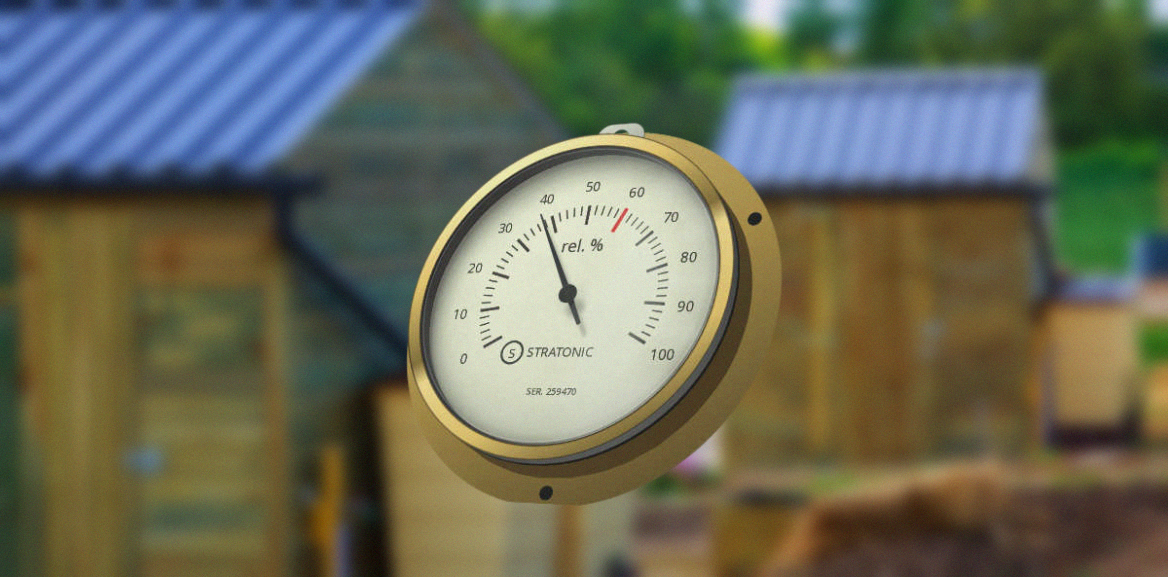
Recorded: value=38 unit=%
